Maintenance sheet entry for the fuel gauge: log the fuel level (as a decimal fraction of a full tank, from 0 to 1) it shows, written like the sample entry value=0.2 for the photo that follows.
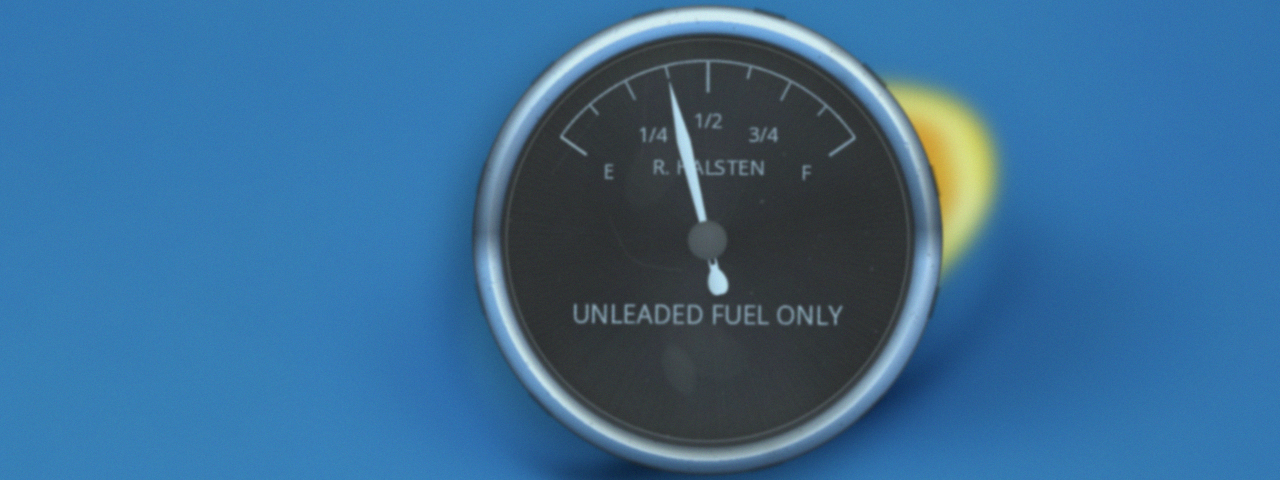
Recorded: value=0.375
